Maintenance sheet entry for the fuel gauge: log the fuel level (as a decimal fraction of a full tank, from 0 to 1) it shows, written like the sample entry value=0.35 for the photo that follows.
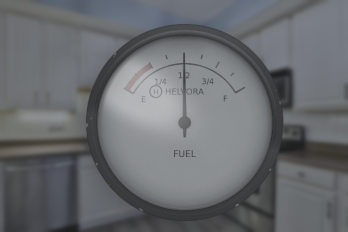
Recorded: value=0.5
